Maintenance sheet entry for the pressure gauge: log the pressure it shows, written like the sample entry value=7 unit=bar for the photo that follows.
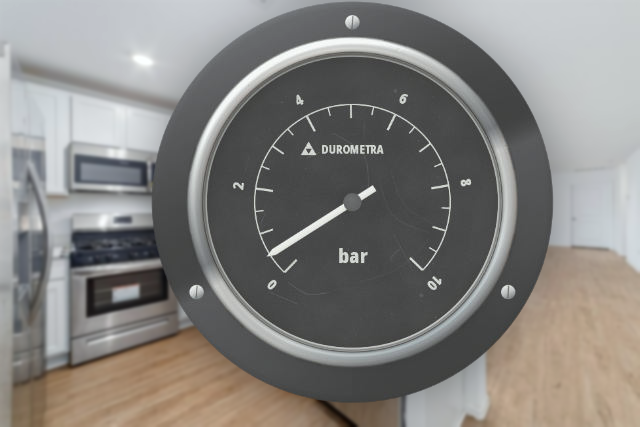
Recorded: value=0.5 unit=bar
